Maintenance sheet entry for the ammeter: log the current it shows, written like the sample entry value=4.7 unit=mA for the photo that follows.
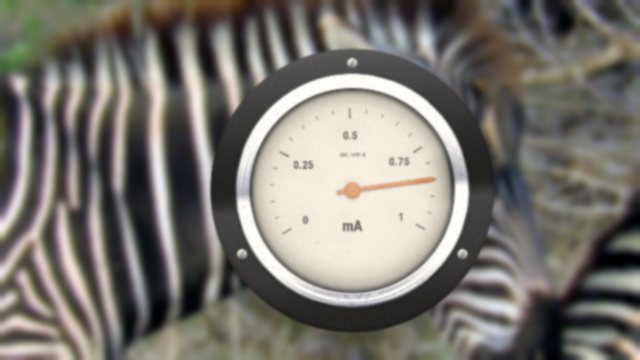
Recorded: value=0.85 unit=mA
